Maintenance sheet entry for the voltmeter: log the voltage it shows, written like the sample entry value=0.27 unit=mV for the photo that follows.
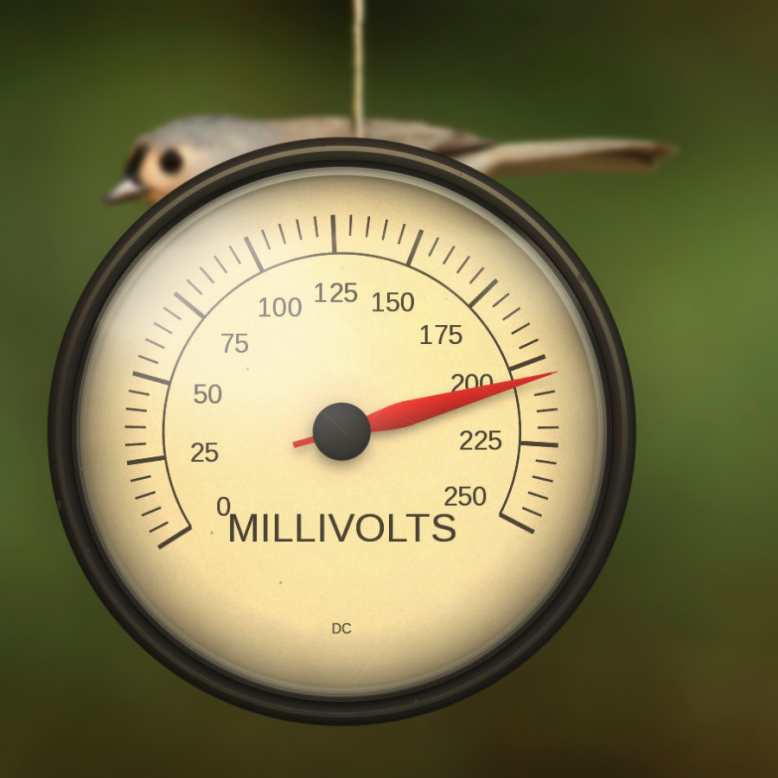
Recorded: value=205 unit=mV
